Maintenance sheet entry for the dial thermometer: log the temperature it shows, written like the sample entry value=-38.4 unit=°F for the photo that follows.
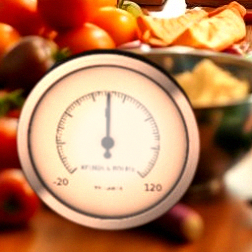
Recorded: value=50 unit=°F
